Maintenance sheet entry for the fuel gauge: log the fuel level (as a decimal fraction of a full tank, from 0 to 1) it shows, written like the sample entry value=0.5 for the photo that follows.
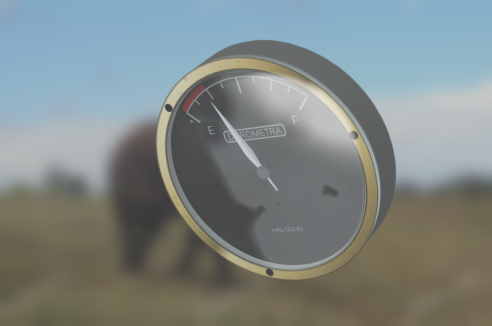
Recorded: value=0.25
